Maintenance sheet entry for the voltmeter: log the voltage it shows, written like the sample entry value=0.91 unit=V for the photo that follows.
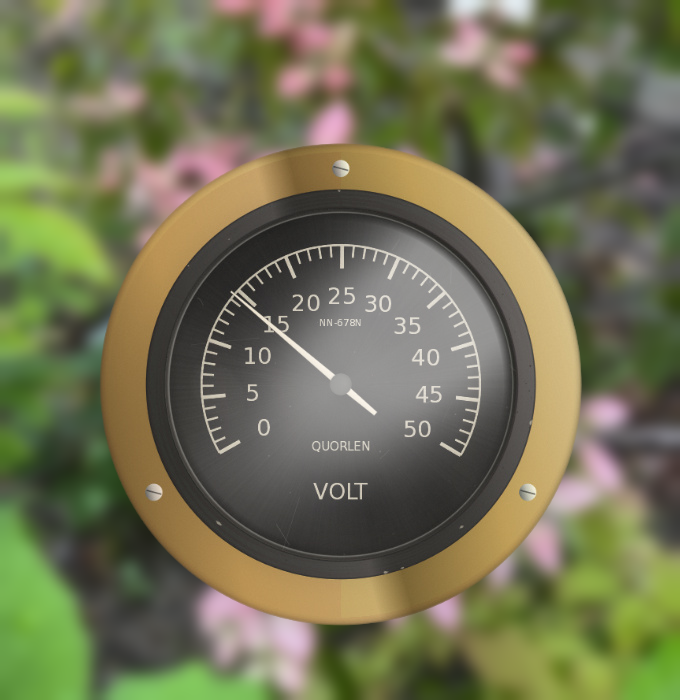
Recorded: value=14.5 unit=V
